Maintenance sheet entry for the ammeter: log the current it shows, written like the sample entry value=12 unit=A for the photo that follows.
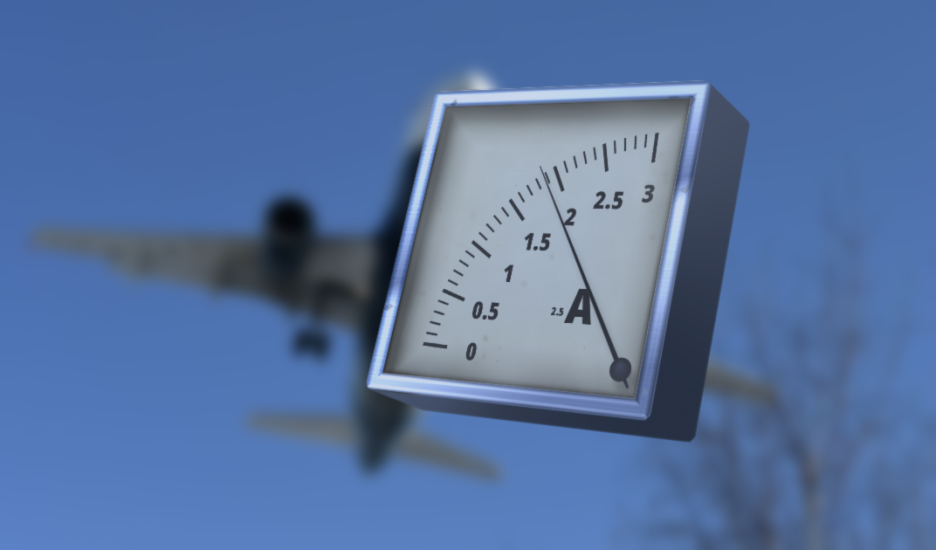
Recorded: value=1.9 unit=A
